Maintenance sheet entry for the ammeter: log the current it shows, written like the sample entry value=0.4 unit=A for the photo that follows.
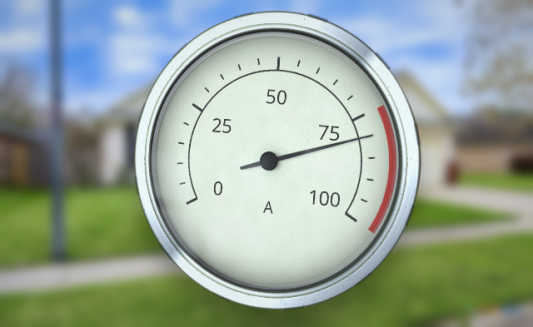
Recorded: value=80 unit=A
